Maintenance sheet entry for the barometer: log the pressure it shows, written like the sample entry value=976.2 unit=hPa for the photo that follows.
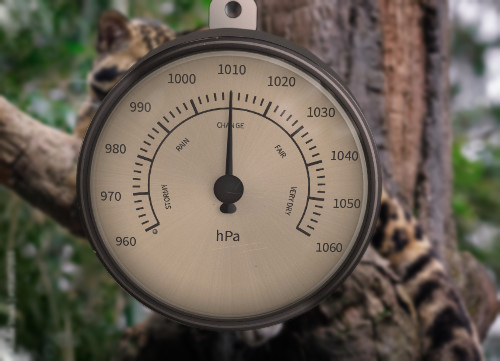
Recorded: value=1010 unit=hPa
